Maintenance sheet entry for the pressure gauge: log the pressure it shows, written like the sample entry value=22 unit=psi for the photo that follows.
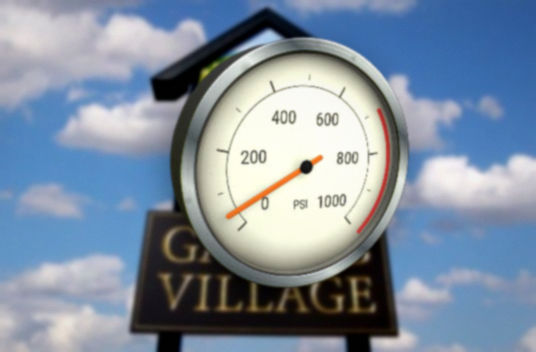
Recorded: value=50 unit=psi
